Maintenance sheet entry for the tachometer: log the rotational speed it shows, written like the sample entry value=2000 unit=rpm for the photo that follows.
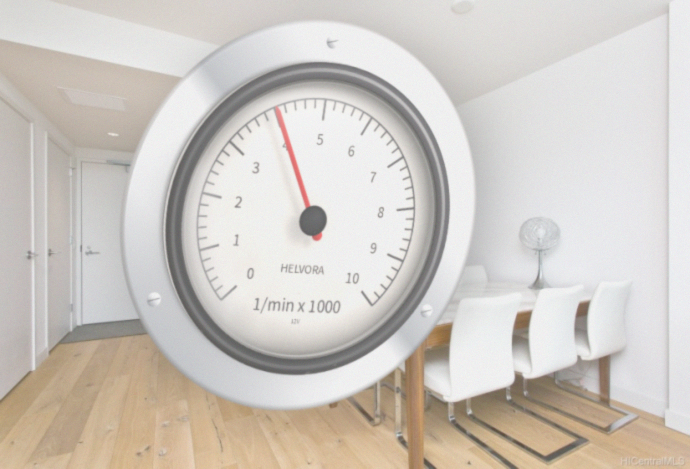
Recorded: value=4000 unit=rpm
